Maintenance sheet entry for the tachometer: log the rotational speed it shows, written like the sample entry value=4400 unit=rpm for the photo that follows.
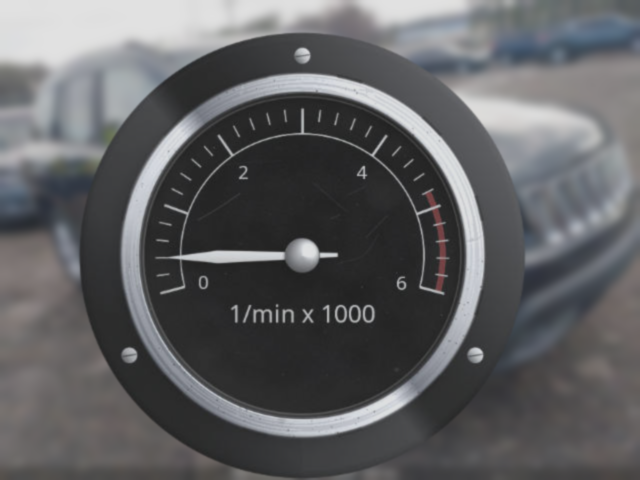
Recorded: value=400 unit=rpm
